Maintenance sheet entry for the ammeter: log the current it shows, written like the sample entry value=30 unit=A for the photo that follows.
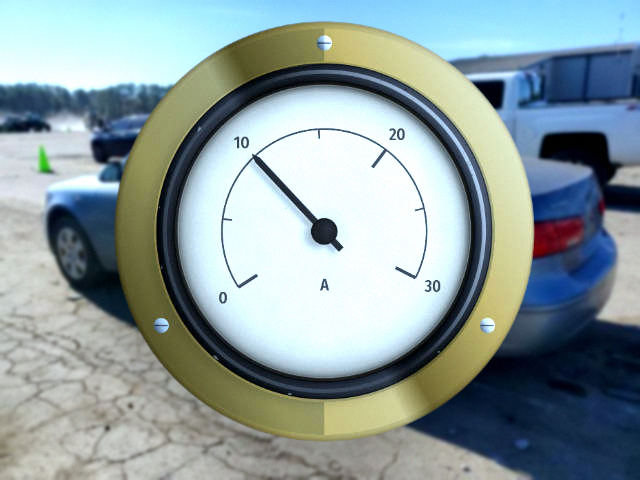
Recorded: value=10 unit=A
